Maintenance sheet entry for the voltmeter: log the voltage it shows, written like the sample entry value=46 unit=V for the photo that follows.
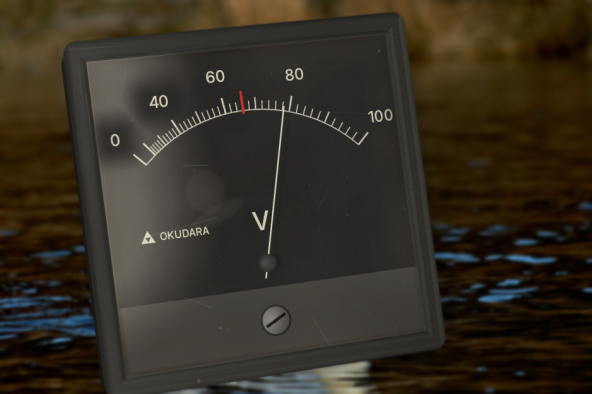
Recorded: value=78 unit=V
